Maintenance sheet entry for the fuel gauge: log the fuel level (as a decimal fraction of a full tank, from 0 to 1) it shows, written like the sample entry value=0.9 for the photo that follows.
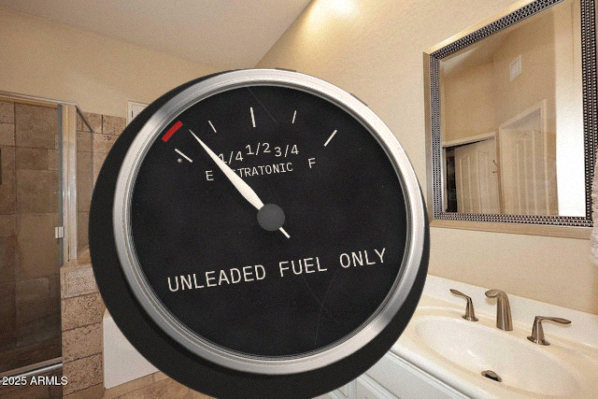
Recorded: value=0.125
